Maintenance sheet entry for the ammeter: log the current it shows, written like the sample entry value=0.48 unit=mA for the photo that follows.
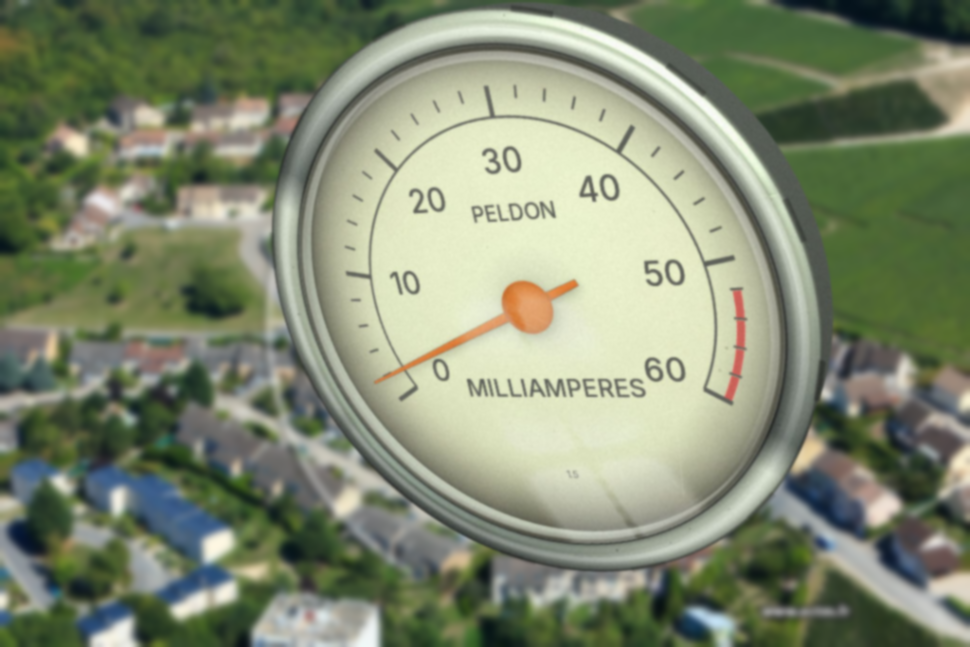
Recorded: value=2 unit=mA
